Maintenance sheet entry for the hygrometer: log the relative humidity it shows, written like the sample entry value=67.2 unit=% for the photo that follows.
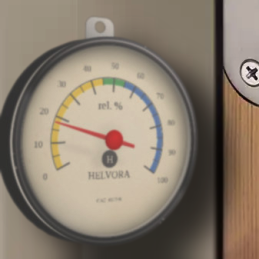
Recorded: value=17.5 unit=%
